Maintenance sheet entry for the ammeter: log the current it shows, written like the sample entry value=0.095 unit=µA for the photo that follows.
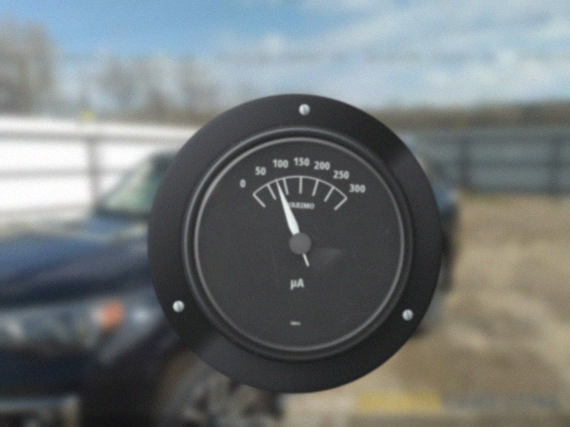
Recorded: value=75 unit=µA
